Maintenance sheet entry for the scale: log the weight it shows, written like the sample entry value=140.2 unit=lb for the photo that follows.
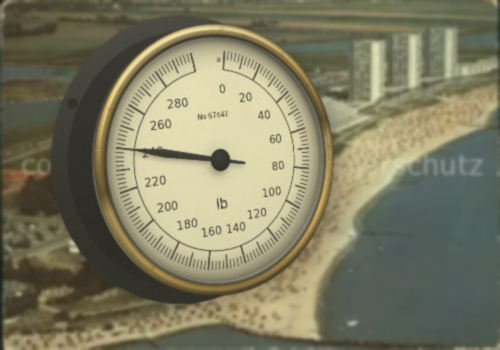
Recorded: value=240 unit=lb
